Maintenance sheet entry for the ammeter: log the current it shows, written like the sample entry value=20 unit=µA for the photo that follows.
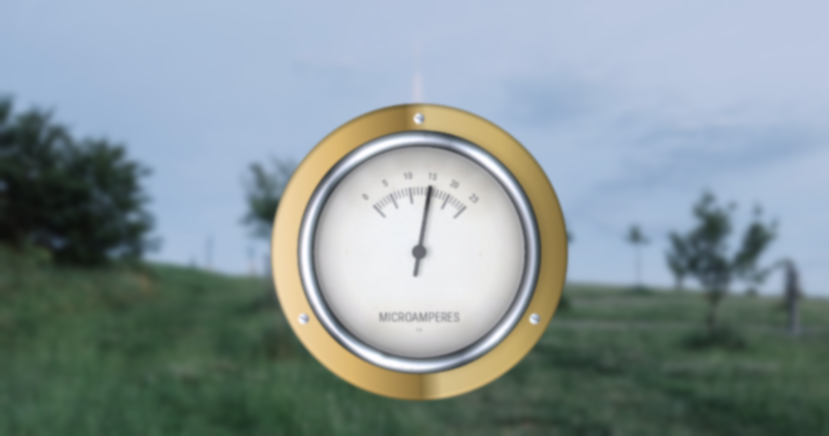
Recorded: value=15 unit=µA
